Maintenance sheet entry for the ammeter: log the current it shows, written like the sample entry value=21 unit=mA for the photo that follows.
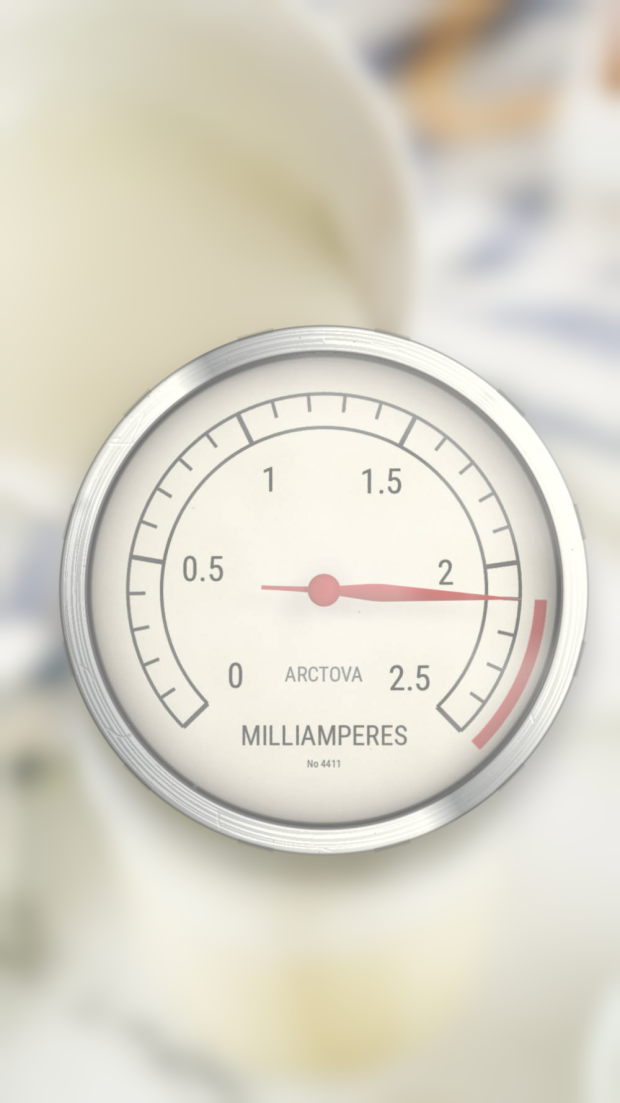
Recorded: value=2.1 unit=mA
